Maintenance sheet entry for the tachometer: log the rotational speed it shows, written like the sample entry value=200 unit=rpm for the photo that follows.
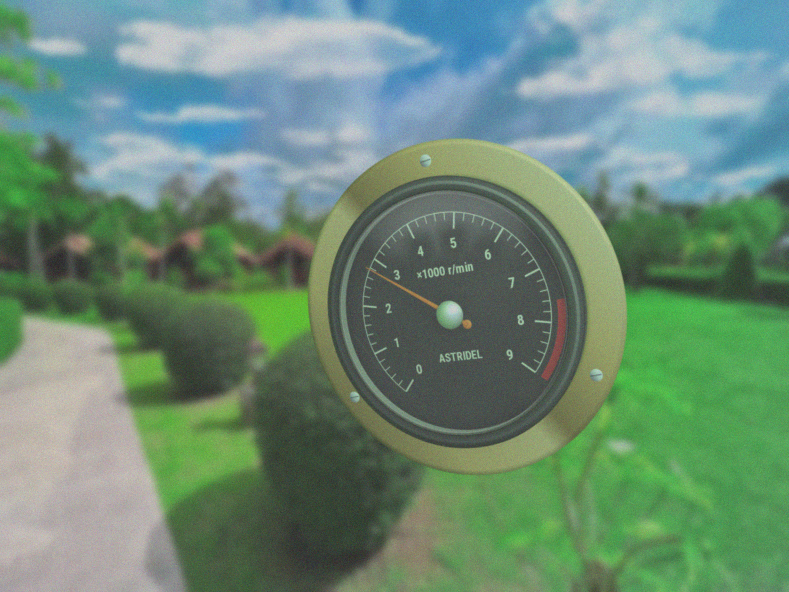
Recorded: value=2800 unit=rpm
